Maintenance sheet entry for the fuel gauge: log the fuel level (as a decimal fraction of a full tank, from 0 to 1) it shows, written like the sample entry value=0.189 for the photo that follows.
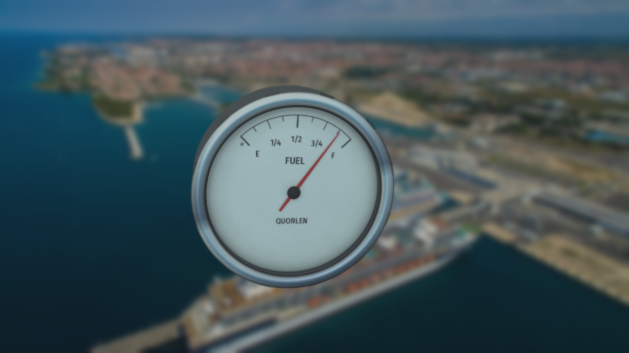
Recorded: value=0.875
